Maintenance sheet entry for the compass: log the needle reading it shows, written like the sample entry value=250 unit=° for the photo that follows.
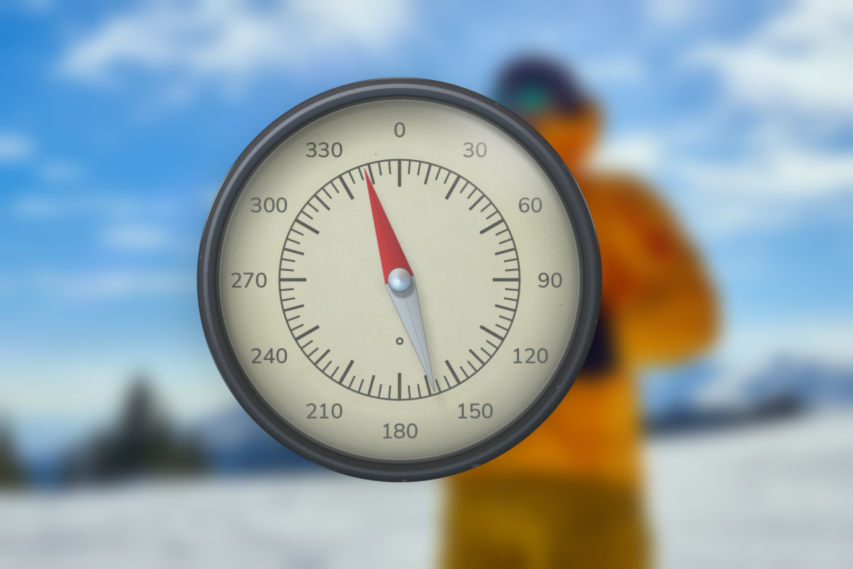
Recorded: value=342.5 unit=°
